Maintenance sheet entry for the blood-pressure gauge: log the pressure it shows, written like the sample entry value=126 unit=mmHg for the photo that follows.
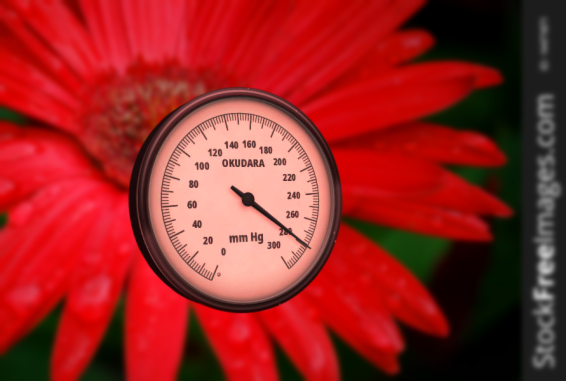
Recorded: value=280 unit=mmHg
